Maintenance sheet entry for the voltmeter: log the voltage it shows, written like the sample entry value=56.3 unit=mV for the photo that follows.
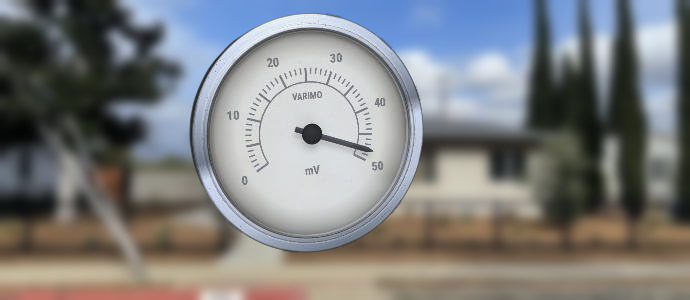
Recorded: value=48 unit=mV
